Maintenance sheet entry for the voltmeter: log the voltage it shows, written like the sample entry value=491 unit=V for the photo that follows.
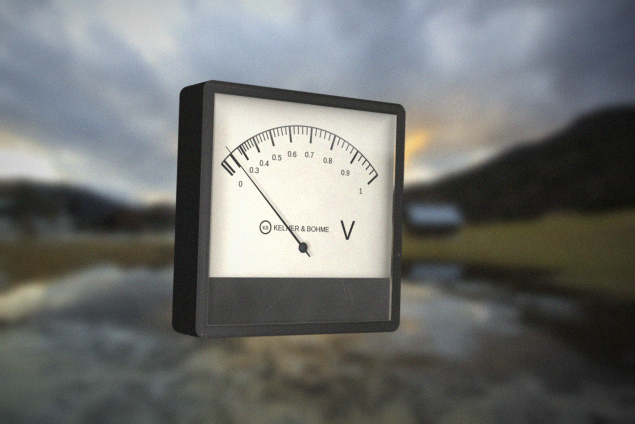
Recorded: value=0.2 unit=V
